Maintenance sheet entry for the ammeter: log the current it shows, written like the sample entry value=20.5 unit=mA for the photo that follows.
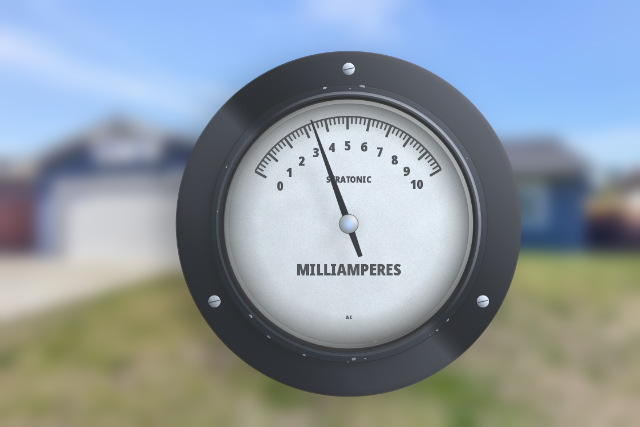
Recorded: value=3.4 unit=mA
